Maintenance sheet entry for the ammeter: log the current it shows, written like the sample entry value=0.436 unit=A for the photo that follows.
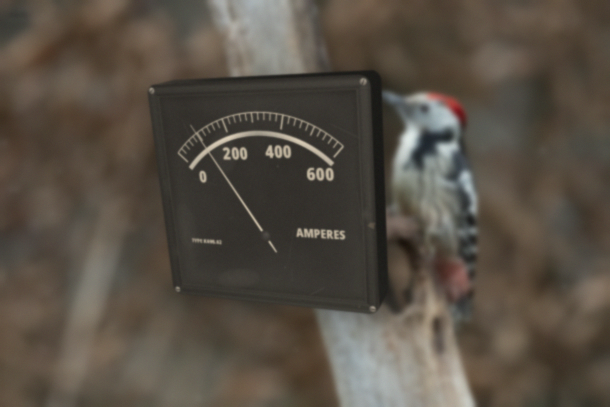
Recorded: value=100 unit=A
